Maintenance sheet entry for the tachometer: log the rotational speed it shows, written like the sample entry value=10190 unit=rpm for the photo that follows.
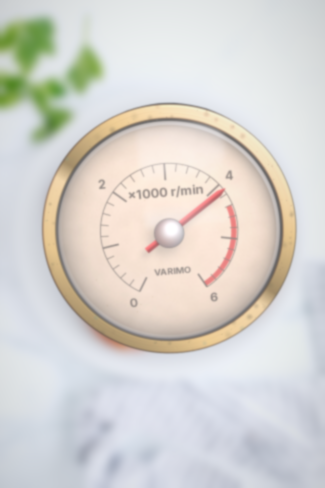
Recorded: value=4100 unit=rpm
